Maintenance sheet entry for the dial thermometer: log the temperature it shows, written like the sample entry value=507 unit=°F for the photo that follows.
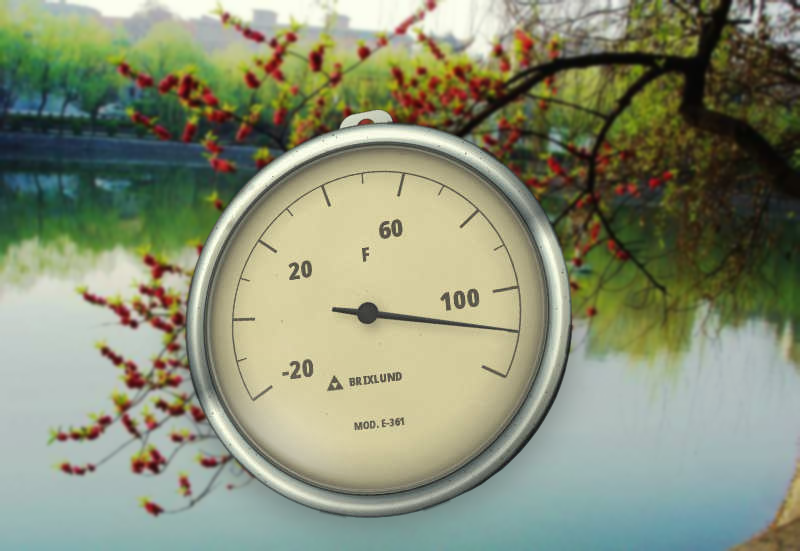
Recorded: value=110 unit=°F
